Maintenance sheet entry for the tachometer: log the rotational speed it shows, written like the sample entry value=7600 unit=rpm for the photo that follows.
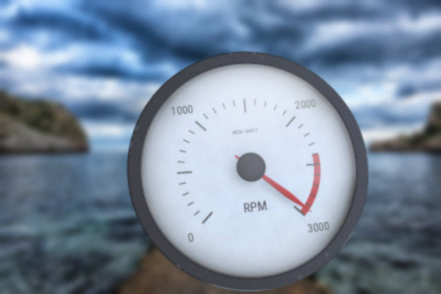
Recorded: value=2950 unit=rpm
